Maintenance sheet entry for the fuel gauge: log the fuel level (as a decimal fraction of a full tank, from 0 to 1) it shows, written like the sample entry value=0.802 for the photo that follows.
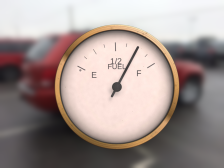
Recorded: value=0.75
